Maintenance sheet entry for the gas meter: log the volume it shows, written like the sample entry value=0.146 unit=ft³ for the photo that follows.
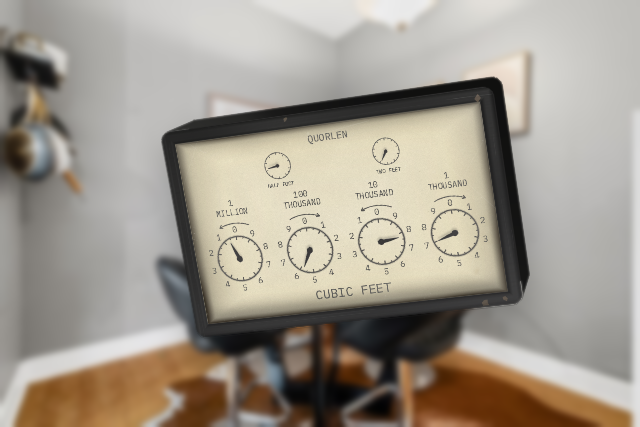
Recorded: value=57700 unit=ft³
